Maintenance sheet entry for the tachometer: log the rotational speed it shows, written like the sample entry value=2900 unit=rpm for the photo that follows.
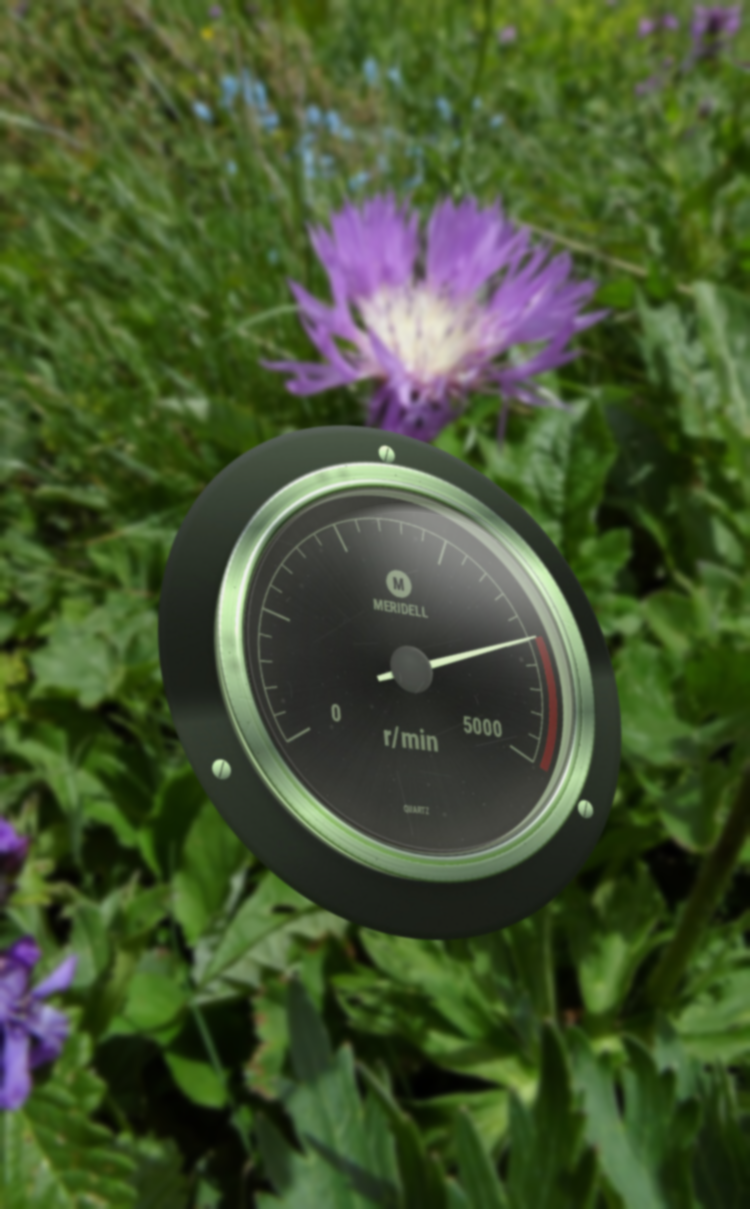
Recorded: value=4000 unit=rpm
